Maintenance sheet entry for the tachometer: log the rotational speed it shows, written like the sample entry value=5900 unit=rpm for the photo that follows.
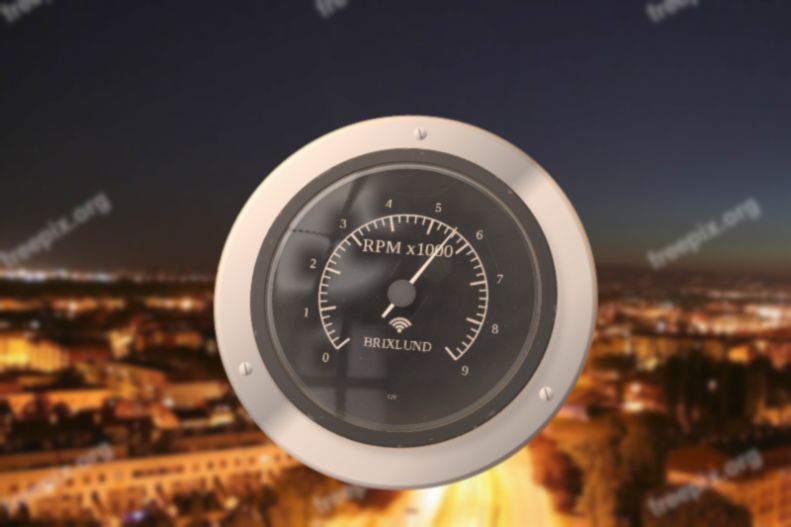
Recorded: value=5600 unit=rpm
